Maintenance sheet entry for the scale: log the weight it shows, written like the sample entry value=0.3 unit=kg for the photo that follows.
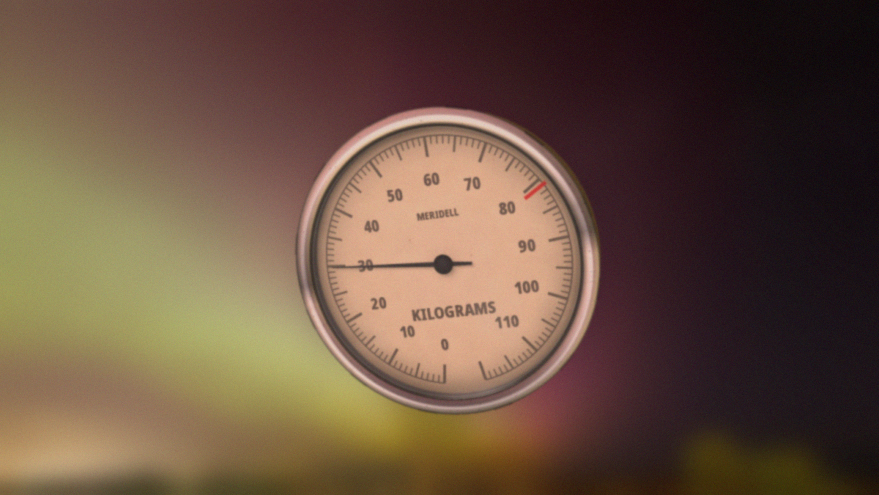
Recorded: value=30 unit=kg
